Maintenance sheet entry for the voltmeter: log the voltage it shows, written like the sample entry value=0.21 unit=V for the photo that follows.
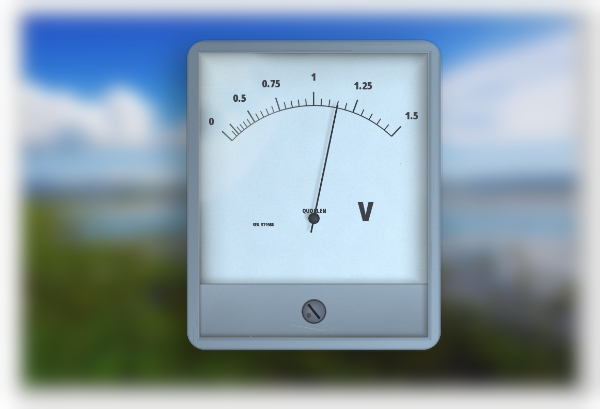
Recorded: value=1.15 unit=V
